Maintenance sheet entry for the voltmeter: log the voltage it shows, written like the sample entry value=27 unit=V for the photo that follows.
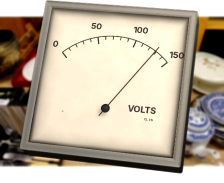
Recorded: value=130 unit=V
